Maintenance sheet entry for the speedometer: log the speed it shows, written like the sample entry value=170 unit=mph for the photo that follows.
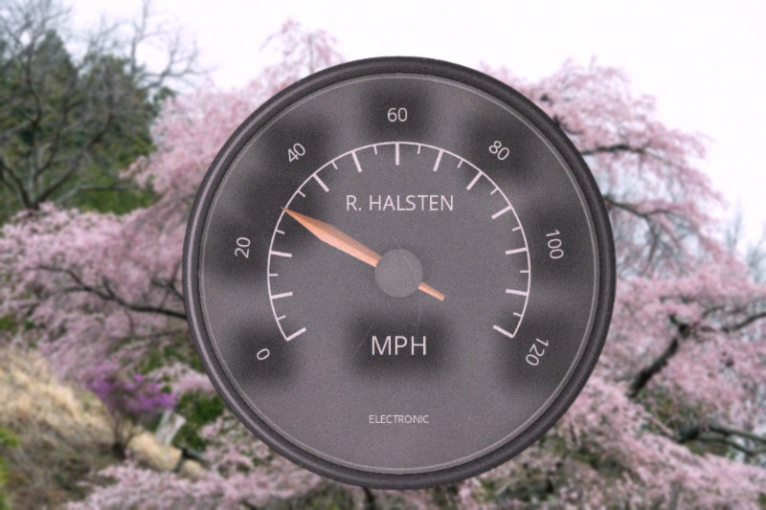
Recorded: value=30 unit=mph
